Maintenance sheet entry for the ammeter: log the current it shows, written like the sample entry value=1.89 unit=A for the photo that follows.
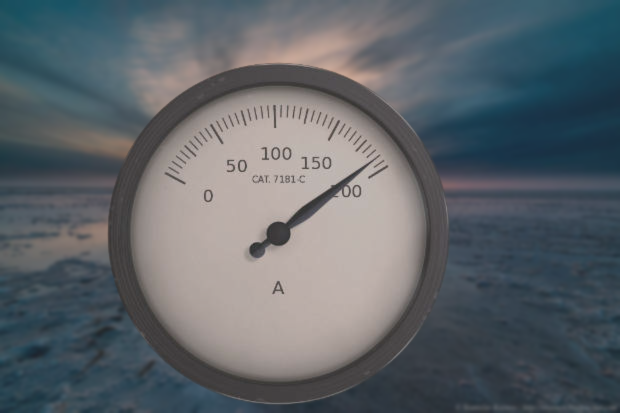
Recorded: value=190 unit=A
